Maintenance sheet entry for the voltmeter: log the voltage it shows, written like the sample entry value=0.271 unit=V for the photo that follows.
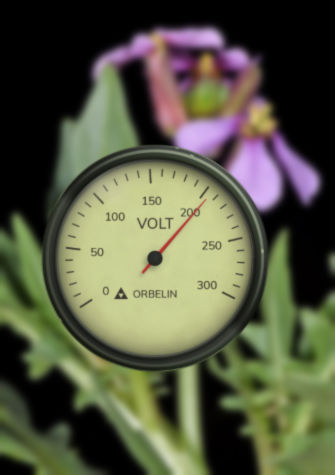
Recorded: value=205 unit=V
